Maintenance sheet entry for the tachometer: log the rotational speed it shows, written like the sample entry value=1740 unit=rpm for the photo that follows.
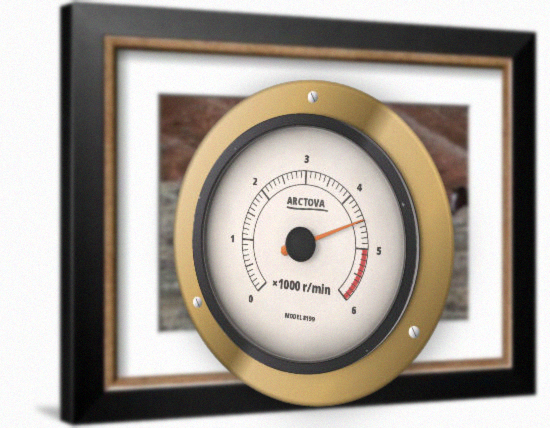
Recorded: value=4500 unit=rpm
